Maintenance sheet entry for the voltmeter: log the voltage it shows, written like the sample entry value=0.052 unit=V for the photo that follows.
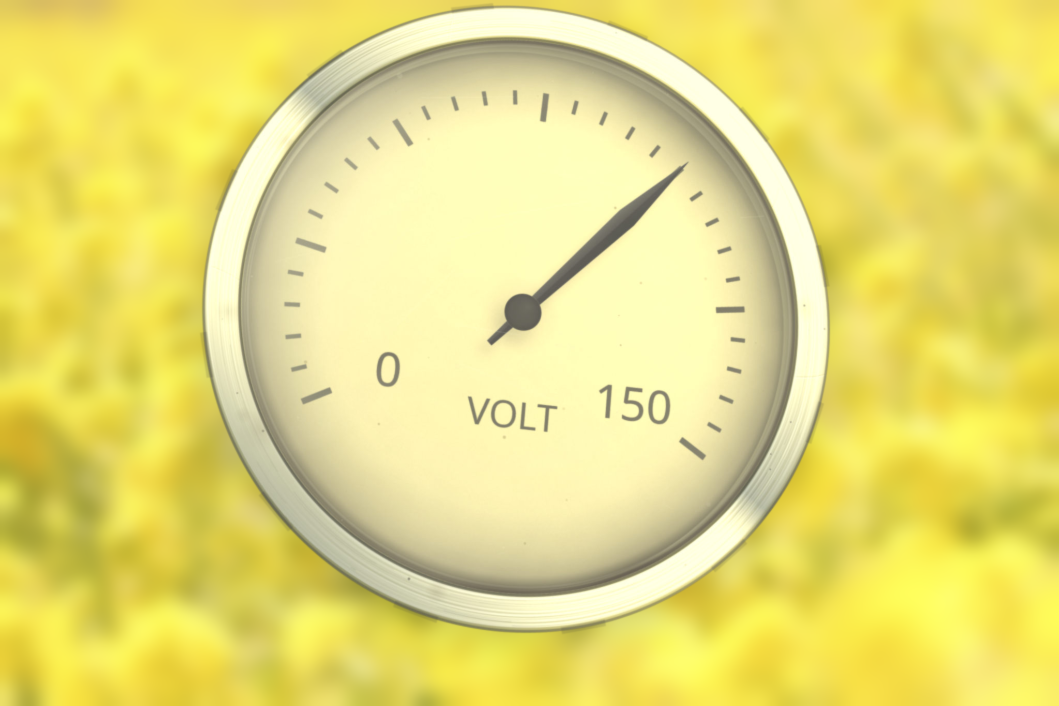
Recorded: value=100 unit=V
